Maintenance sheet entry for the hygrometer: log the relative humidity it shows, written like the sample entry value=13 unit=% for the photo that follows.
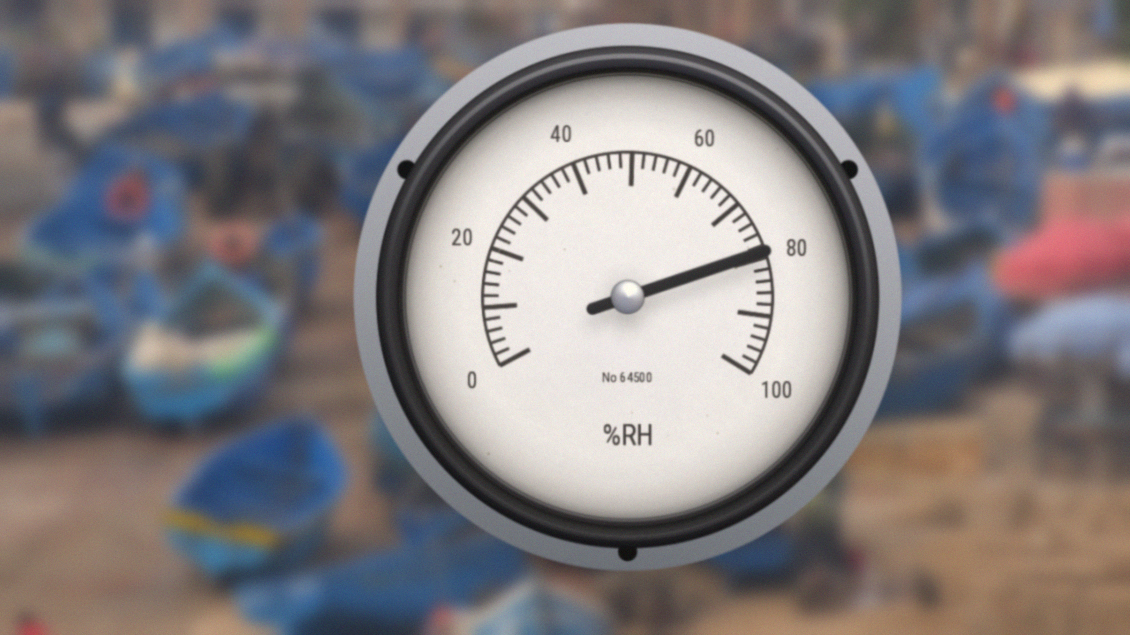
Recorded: value=79 unit=%
